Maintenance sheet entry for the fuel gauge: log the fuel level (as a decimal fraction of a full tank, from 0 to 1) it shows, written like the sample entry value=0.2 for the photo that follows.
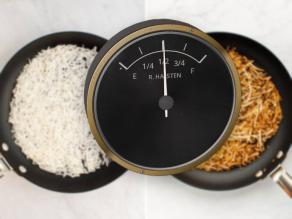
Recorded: value=0.5
